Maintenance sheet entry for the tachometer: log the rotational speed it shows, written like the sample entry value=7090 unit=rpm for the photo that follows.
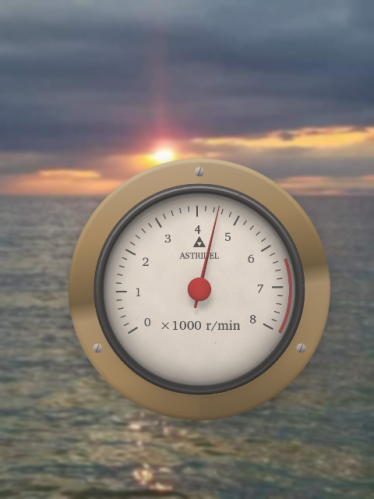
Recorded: value=4500 unit=rpm
